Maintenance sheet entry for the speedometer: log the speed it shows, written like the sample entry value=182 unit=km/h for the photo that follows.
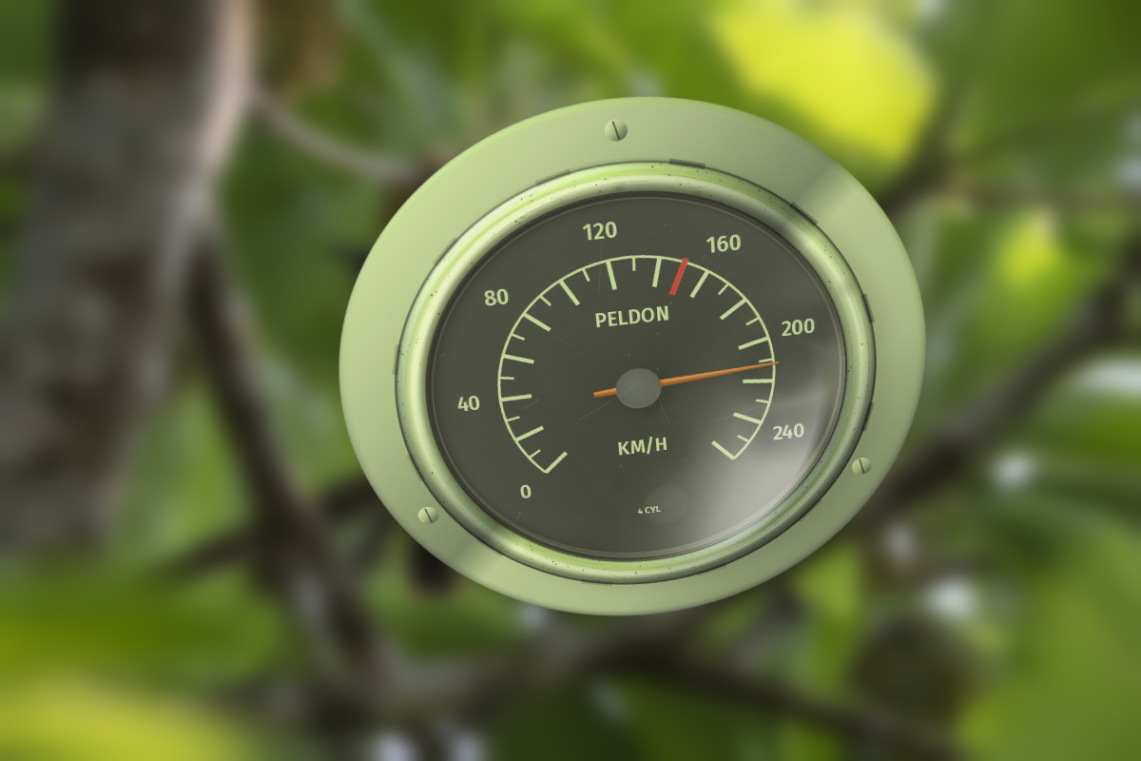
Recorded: value=210 unit=km/h
